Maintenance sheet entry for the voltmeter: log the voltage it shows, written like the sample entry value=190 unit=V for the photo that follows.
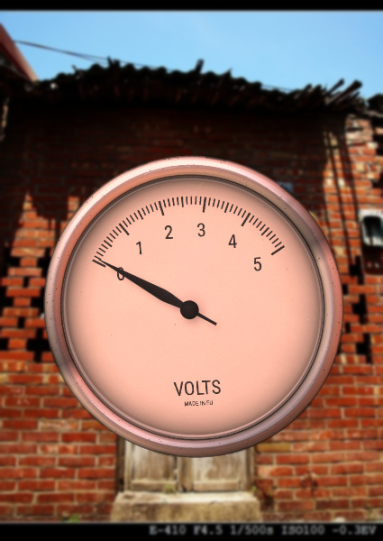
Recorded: value=0.1 unit=V
